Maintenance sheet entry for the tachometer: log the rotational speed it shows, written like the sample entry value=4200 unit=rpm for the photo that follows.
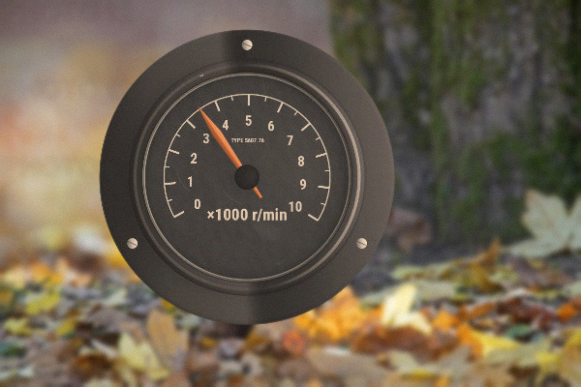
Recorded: value=3500 unit=rpm
